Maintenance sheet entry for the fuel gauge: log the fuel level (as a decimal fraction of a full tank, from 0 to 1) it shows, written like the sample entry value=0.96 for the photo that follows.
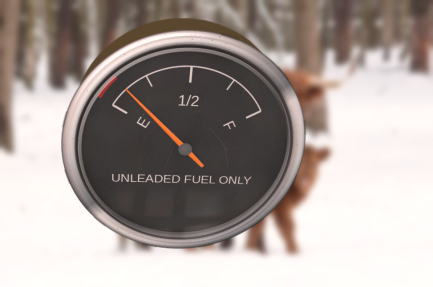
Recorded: value=0.125
